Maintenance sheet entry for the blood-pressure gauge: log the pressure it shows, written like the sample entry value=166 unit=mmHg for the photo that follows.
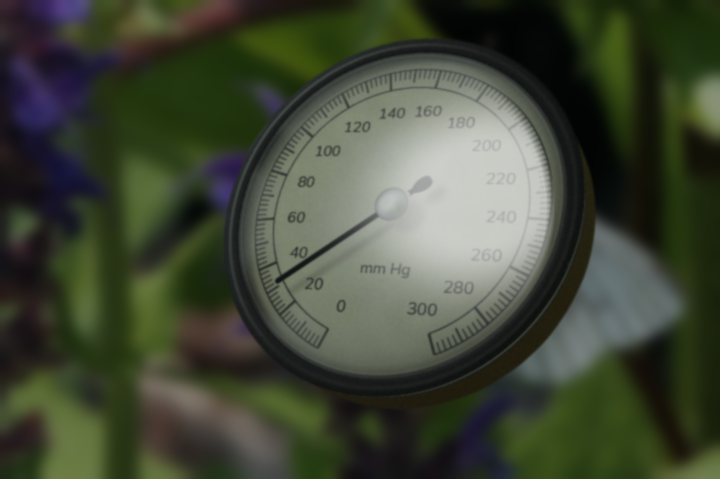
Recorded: value=30 unit=mmHg
